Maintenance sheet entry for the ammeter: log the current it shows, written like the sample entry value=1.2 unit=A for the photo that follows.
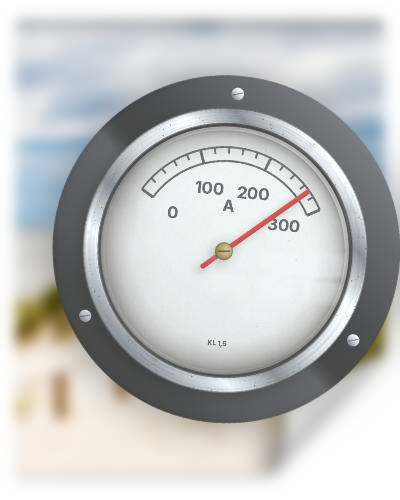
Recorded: value=270 unit=A
